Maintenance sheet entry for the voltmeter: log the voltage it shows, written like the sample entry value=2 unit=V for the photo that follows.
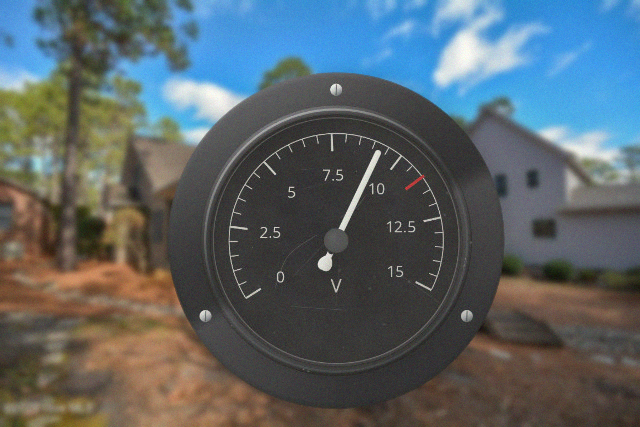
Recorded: value=9.25 unit=V
